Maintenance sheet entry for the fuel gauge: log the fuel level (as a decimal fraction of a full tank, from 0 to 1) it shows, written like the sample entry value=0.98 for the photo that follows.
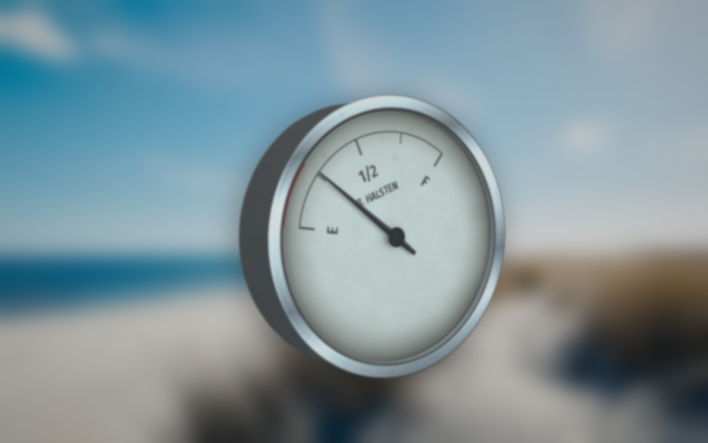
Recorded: value=0.25
